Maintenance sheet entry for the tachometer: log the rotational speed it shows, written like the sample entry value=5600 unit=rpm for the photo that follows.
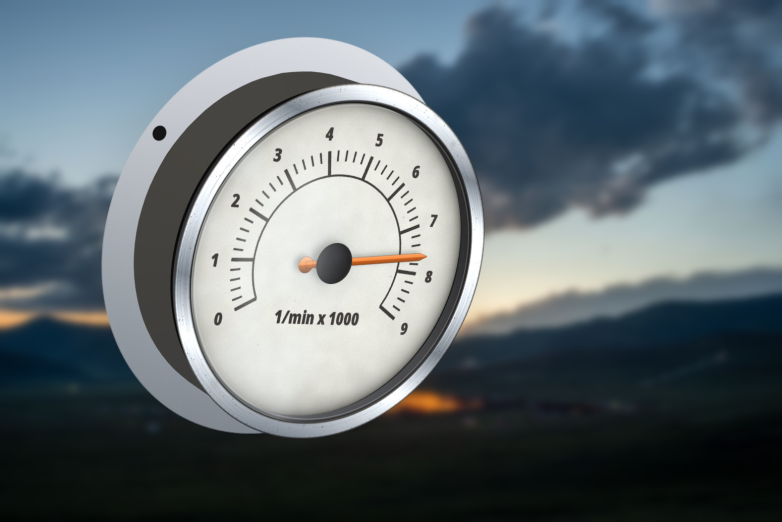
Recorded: value=7600 unit=rpm
